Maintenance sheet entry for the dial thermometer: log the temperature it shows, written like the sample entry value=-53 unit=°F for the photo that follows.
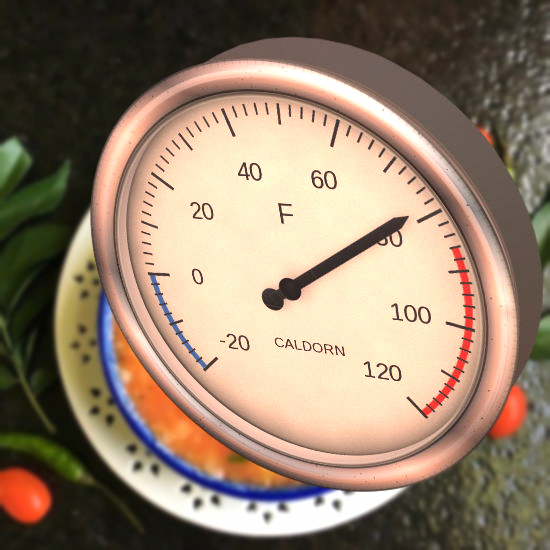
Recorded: value=78 unit=°F
